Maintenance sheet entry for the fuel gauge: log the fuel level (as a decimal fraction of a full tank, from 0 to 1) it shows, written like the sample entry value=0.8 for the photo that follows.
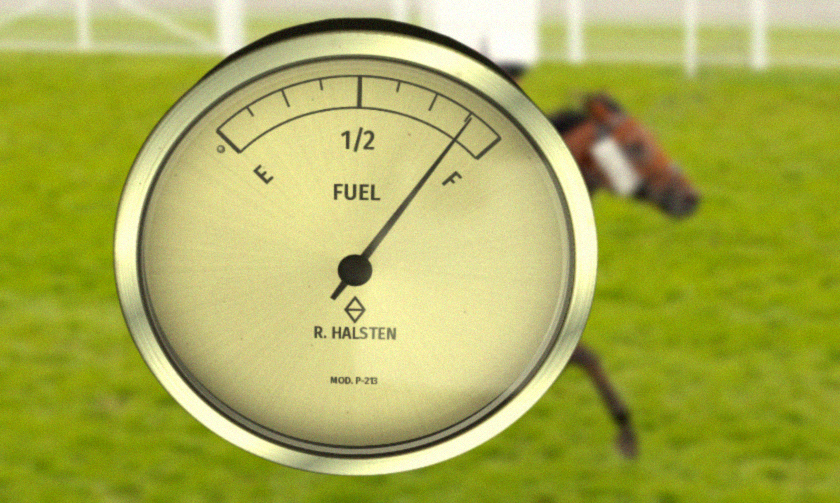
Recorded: value=0.875
